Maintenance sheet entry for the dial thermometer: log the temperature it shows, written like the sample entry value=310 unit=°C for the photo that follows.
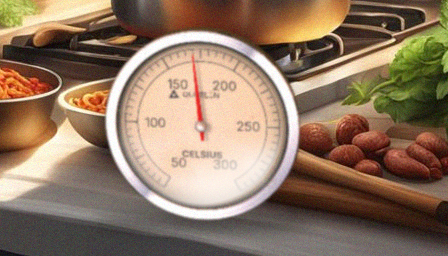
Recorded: value=170 unit=°C
